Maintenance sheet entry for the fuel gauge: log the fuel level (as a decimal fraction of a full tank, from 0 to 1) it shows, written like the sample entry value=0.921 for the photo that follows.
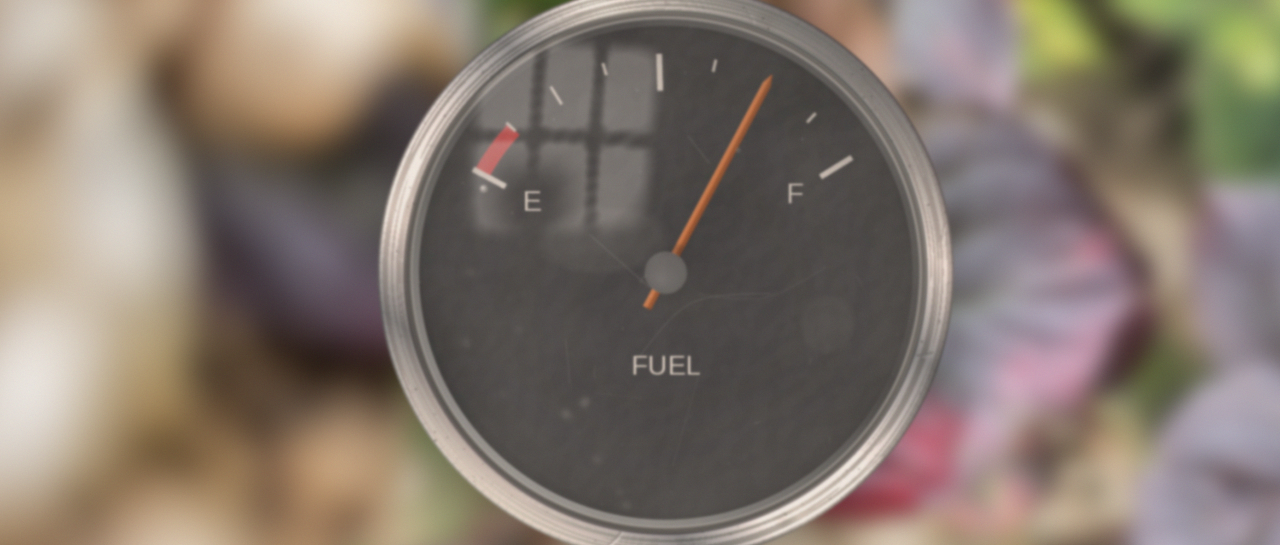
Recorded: value=0.75
